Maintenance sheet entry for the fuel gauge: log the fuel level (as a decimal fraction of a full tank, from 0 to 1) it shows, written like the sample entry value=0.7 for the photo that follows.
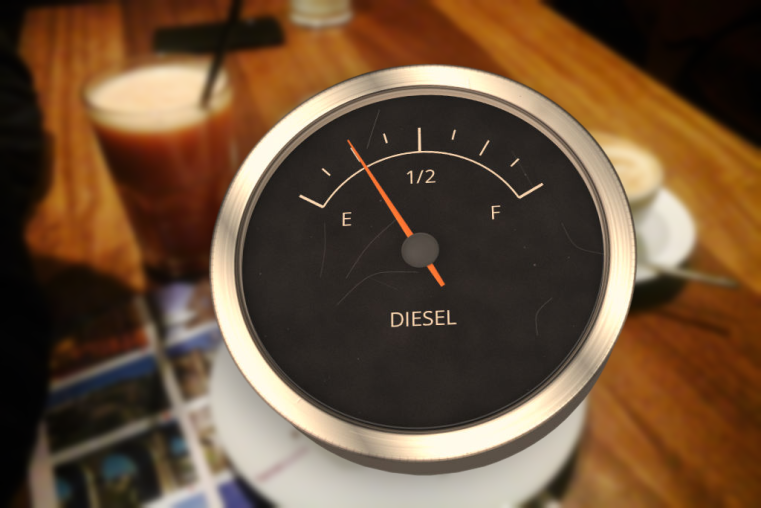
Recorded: value=0.25
